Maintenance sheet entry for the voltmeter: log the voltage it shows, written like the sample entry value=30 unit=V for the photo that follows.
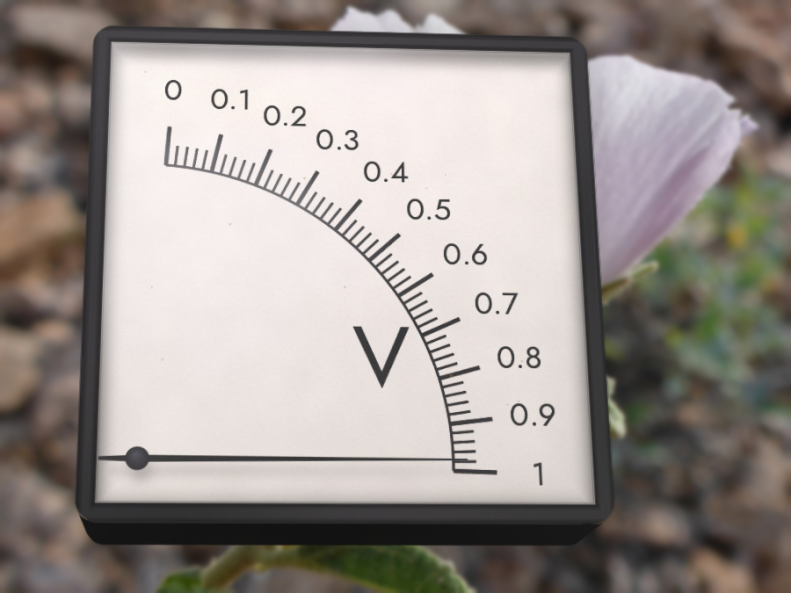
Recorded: value=0.98 unit=V
